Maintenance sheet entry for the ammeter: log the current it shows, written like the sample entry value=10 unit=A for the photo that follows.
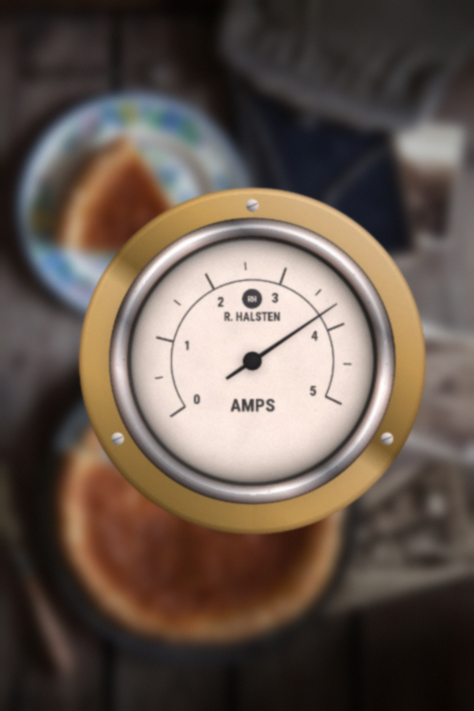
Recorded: value=3.75 unit=A
